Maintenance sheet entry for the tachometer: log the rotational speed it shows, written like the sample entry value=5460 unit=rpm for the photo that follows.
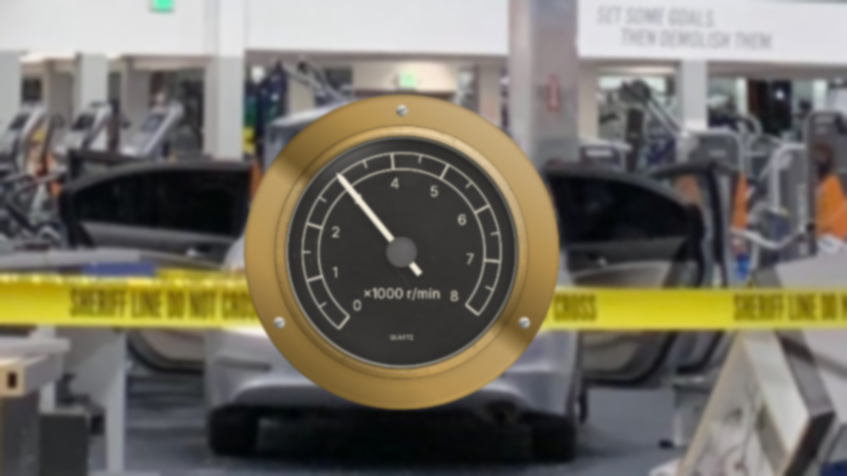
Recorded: value=3000 unit=rpm
